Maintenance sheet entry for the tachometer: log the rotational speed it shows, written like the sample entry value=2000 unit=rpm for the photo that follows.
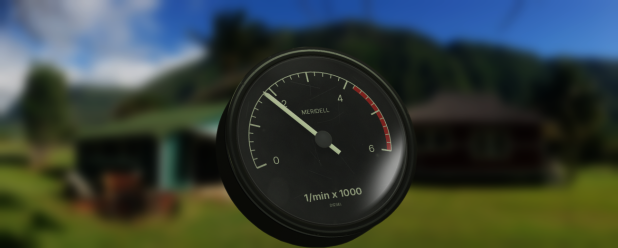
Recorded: value=1800 unit=rpm
